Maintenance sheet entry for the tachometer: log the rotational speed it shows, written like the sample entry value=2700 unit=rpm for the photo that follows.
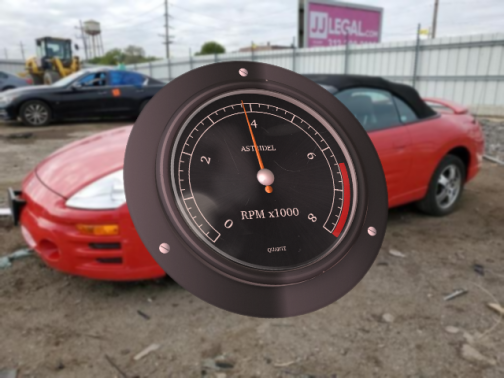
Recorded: value=3800 unit=rpm
